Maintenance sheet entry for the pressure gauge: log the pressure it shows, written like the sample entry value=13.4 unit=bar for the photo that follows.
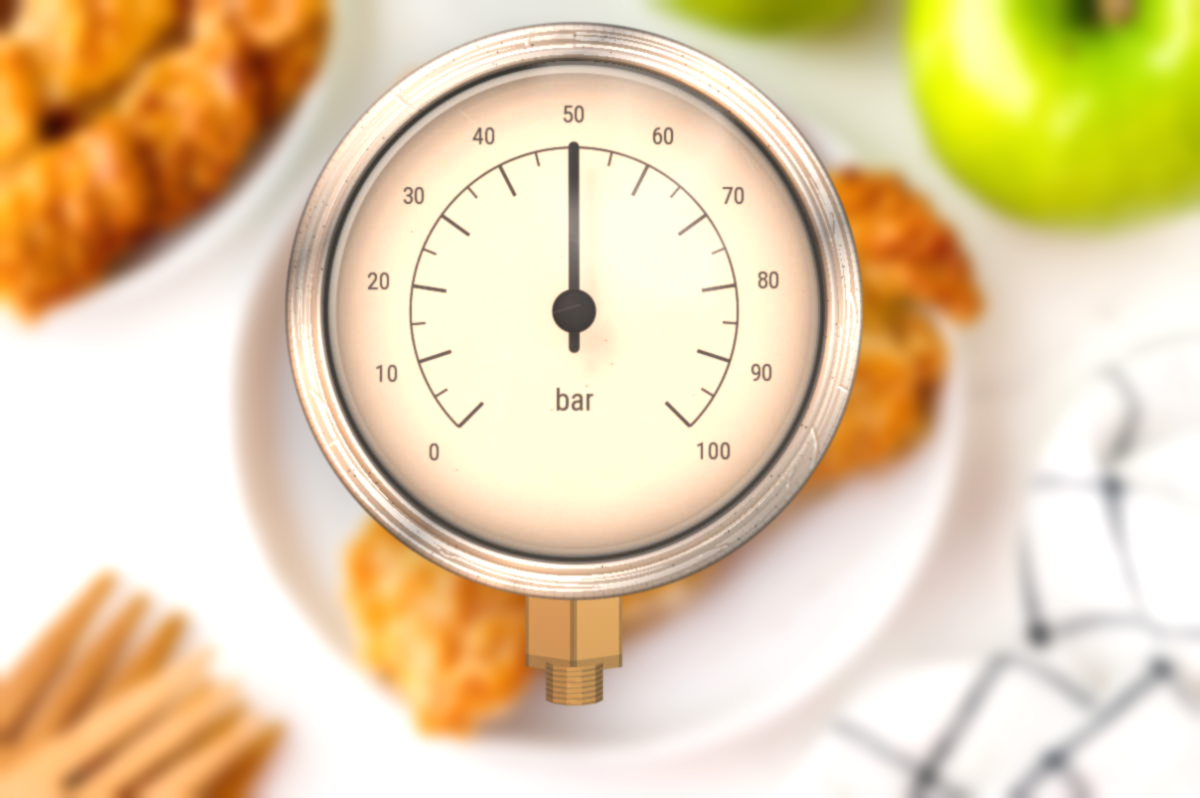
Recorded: value=50 unit=bar
